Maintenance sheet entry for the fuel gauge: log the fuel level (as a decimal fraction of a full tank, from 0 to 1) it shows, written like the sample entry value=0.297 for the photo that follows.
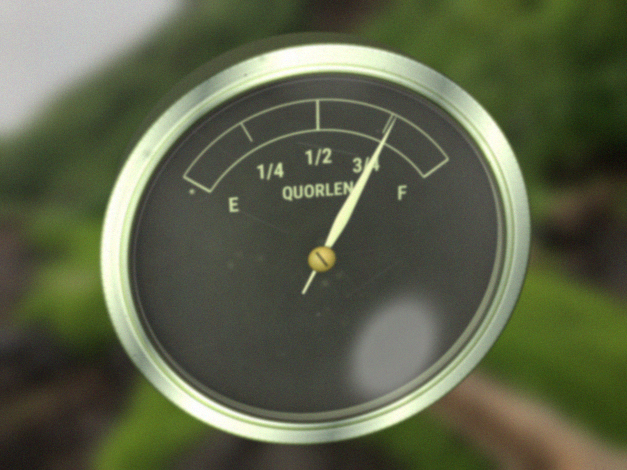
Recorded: value=0.75
